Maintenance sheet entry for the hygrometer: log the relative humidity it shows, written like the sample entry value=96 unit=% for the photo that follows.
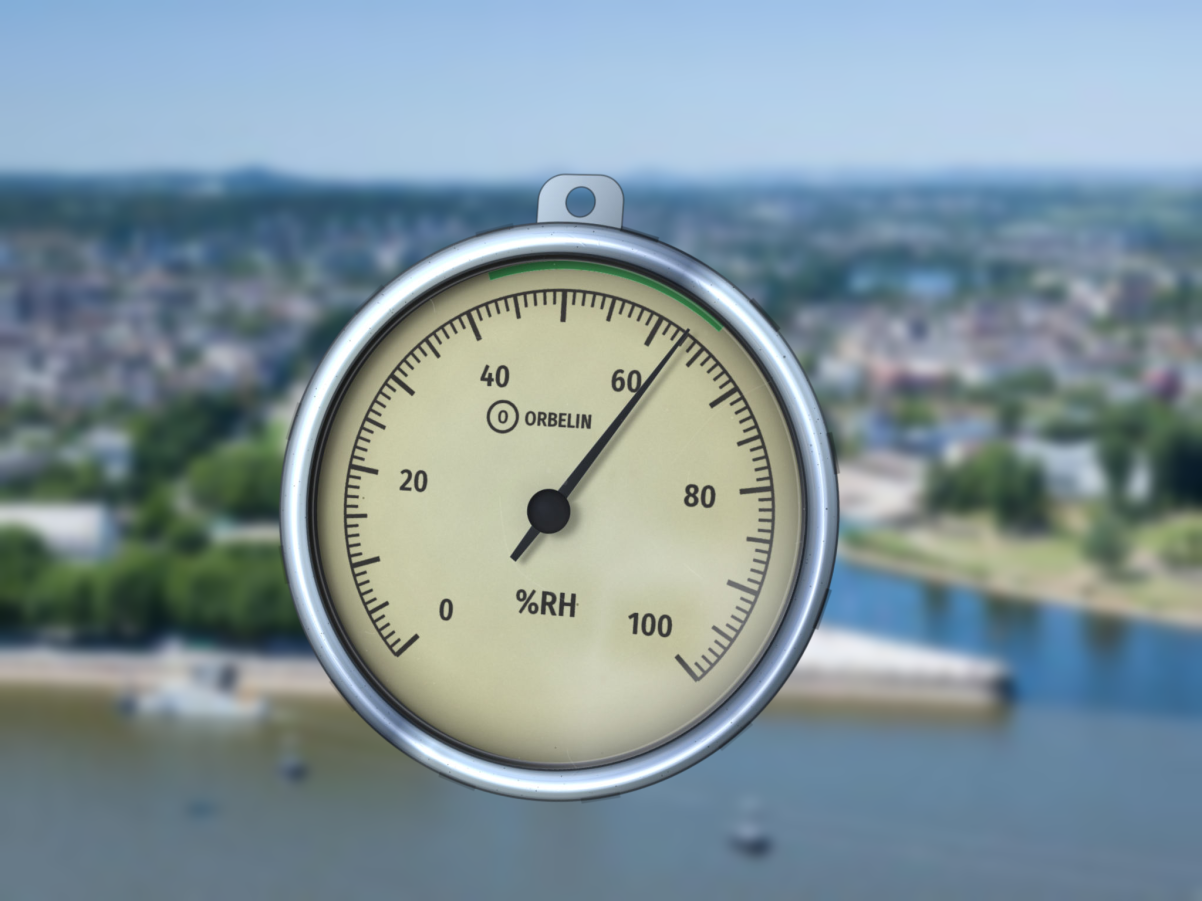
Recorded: value=63 unit=%
